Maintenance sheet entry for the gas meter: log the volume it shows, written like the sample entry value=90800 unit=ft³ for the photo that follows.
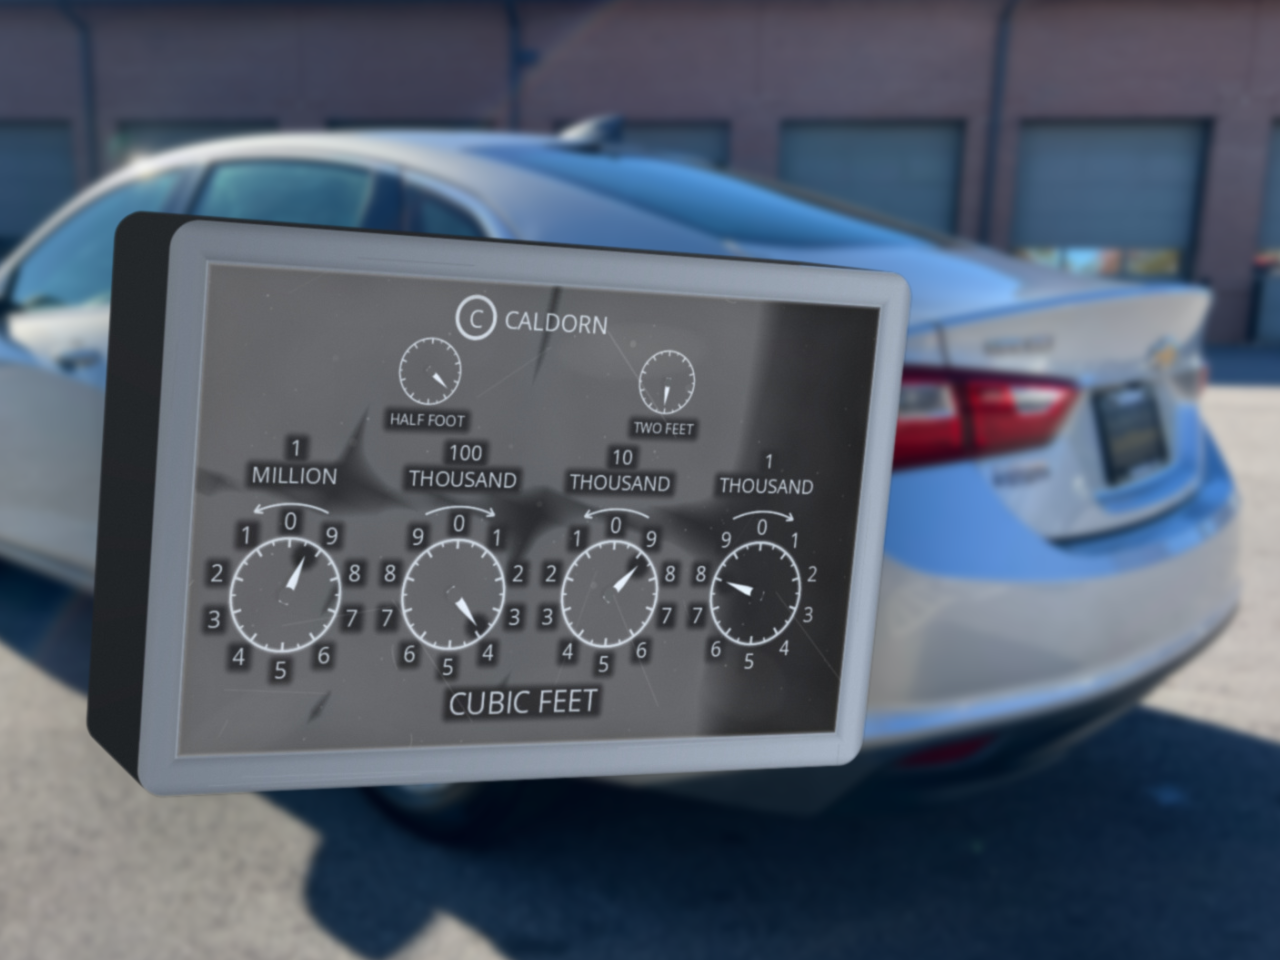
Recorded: value=938800 unit=ft³
